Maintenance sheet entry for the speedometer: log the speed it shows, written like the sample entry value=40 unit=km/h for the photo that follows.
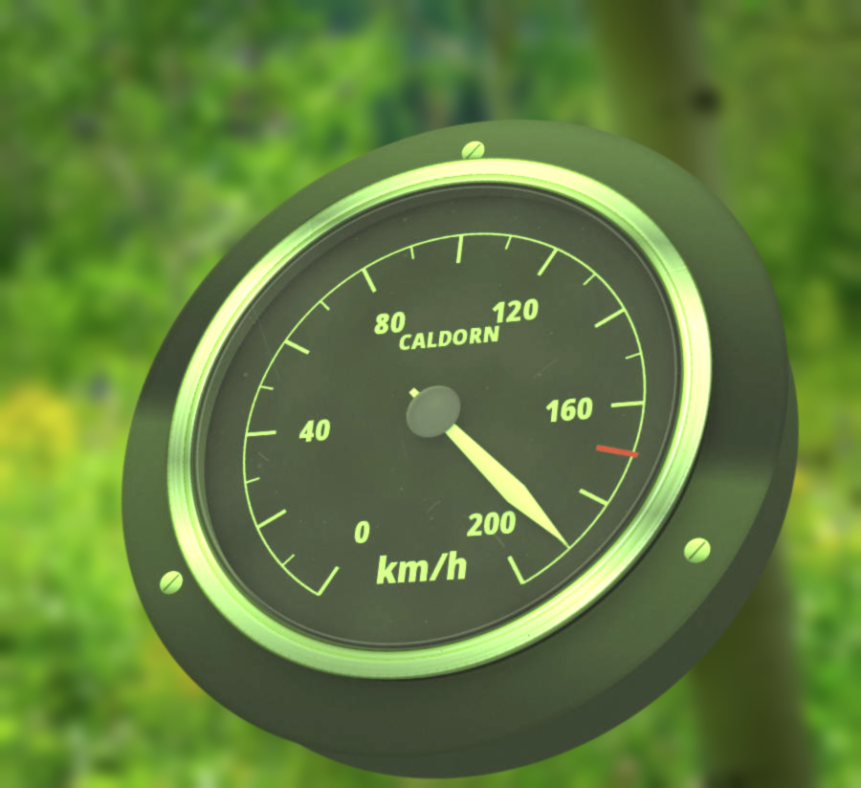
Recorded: value=190 unit=km/h
